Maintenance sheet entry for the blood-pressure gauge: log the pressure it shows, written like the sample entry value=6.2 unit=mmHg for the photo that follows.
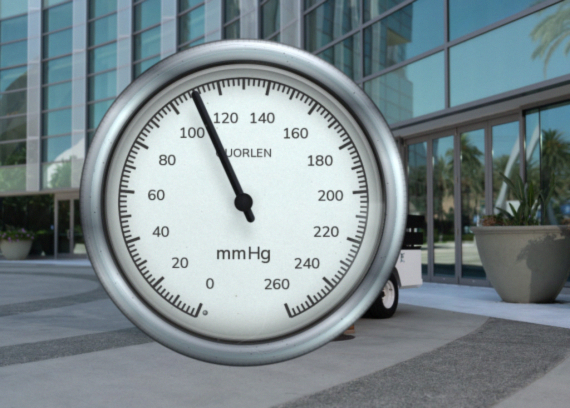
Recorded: value=110 unit=mmHg
